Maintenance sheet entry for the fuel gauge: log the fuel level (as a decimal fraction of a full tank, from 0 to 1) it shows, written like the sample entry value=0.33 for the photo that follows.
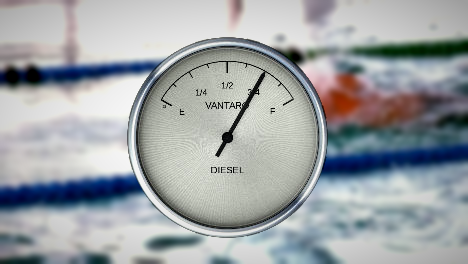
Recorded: value=0.75
